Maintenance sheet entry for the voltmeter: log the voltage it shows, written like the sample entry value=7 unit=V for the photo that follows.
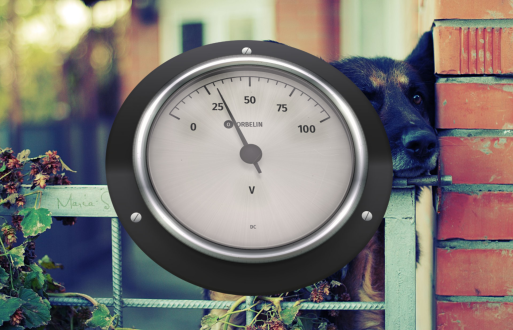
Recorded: value=30 unit=V
